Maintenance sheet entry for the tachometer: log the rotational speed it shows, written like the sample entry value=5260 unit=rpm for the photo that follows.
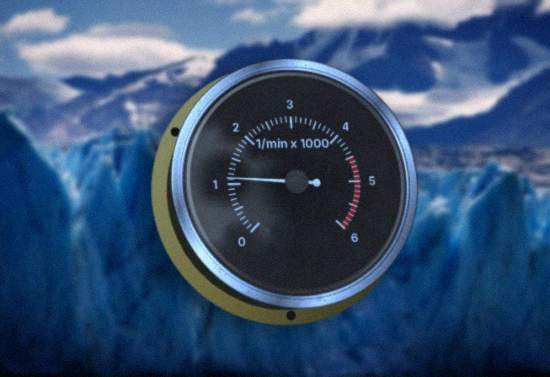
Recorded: value=1100 unit=rpm
